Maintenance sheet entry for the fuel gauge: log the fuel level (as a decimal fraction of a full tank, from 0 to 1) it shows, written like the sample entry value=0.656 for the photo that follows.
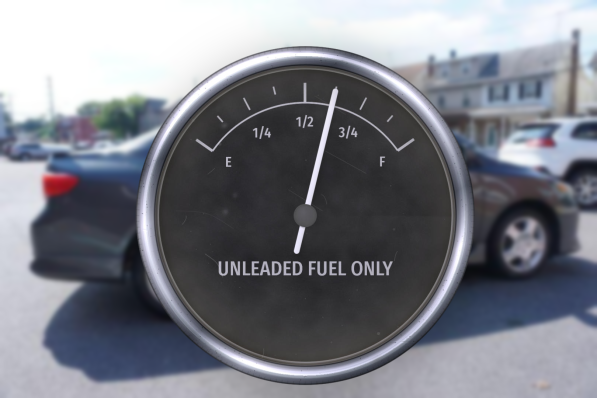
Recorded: value=0.625
